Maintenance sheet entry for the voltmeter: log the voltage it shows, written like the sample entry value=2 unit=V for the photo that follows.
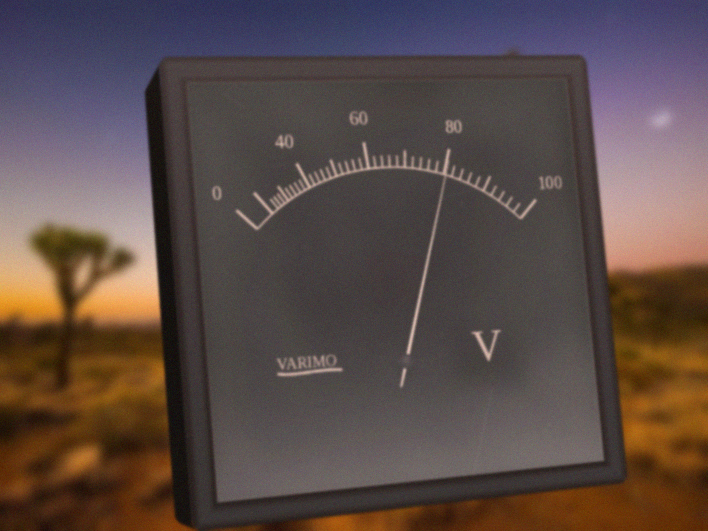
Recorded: value=80 unit=V
